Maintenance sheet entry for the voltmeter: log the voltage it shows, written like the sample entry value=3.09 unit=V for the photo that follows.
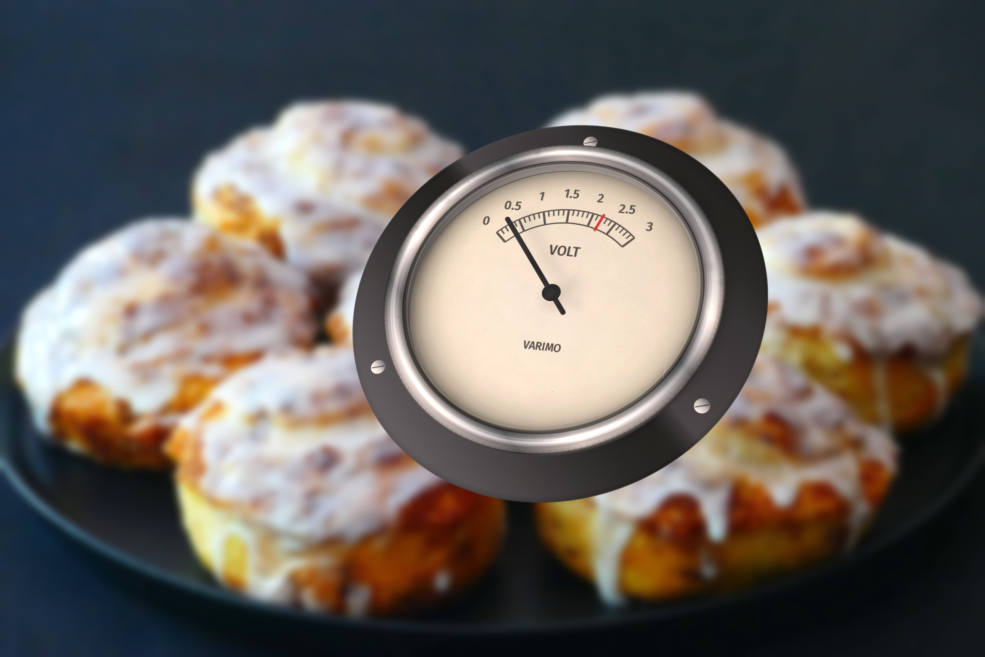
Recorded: value=0.3 unit=V
